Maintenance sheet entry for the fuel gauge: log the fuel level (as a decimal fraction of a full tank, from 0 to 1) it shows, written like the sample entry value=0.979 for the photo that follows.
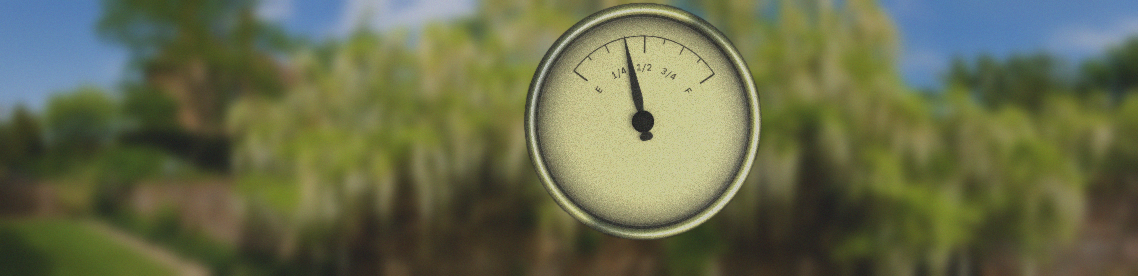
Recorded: value=0.375
